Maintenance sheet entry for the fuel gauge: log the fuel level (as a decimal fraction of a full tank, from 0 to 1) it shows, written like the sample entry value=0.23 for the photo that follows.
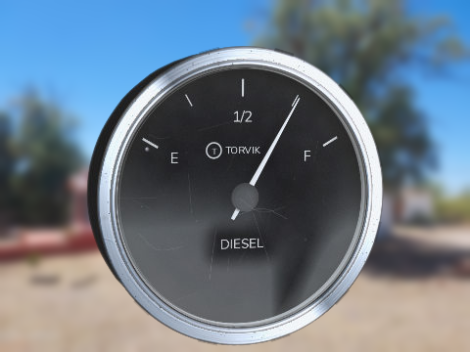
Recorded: value=0.75
